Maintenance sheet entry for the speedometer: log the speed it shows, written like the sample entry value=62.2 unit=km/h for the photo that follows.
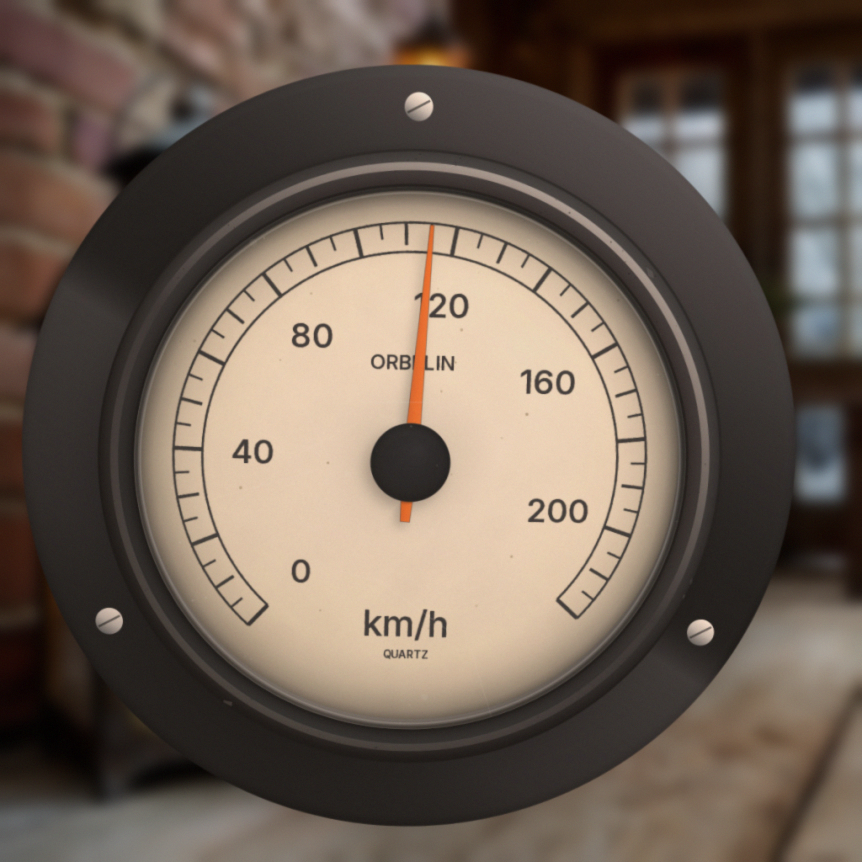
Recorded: value=115 unit=km/h
